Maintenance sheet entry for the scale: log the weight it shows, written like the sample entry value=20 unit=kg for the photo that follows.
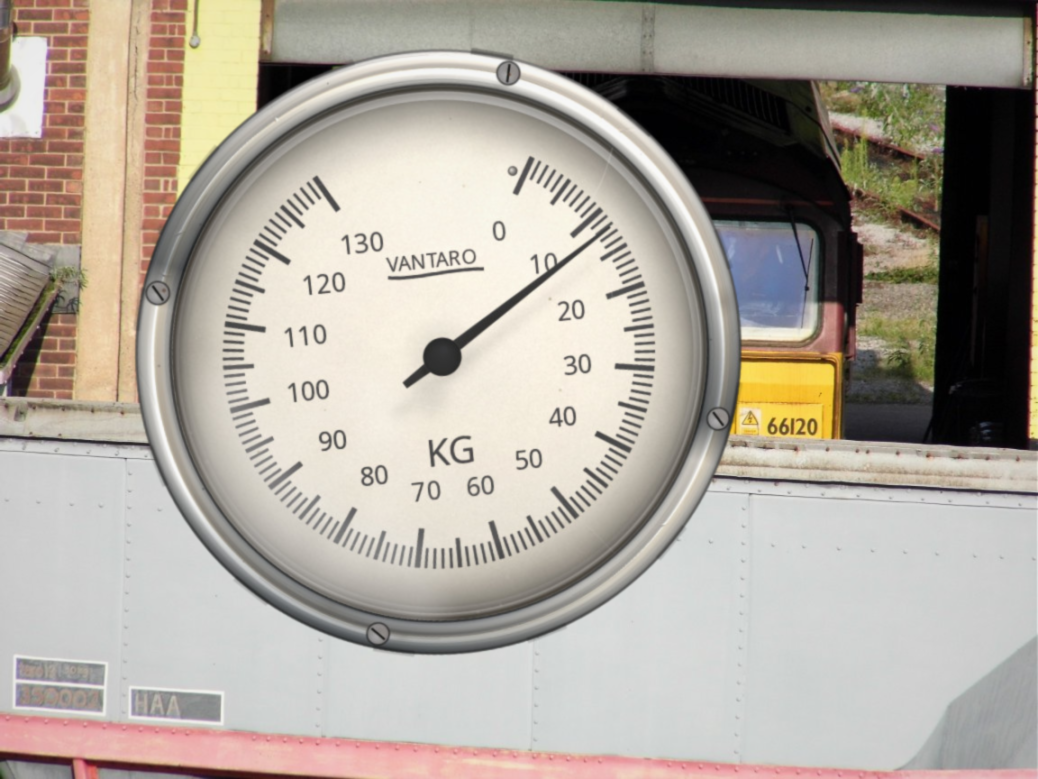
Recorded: value=12 unit=kg
